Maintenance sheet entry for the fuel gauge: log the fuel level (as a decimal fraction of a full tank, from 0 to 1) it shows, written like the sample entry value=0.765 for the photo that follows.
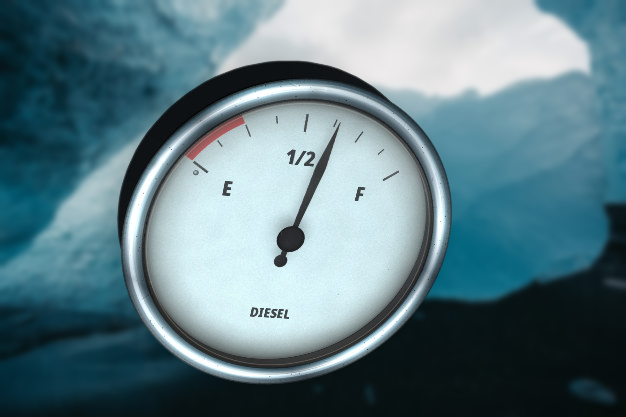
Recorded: value=0.625
